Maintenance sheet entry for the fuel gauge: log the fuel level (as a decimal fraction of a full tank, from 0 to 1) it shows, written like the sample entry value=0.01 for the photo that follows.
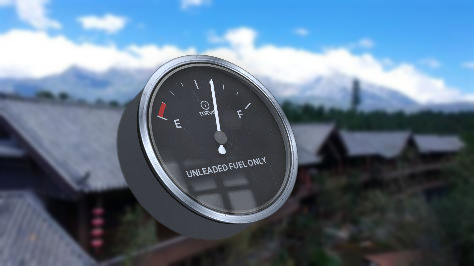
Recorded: value=0.625
